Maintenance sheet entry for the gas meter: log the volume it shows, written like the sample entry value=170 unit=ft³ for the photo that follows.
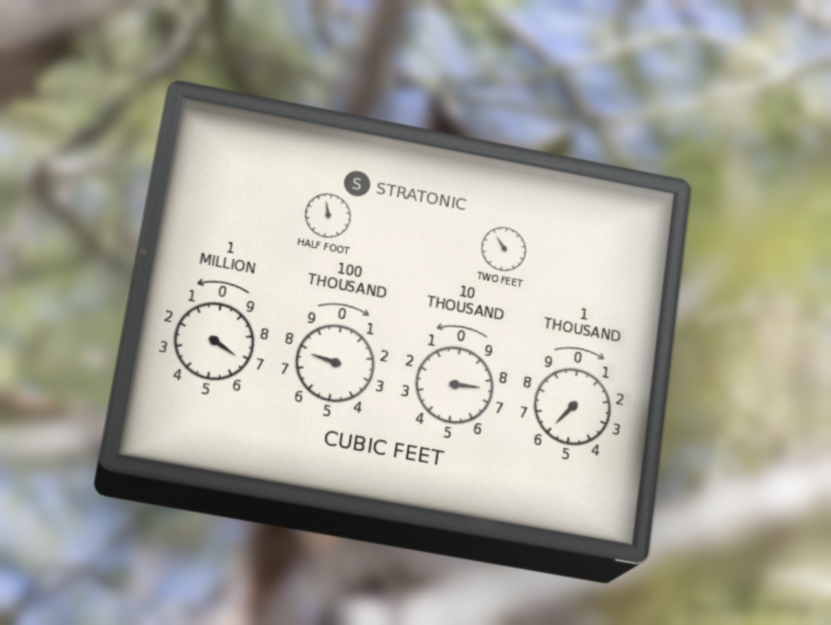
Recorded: value=677600 unit=ft³
